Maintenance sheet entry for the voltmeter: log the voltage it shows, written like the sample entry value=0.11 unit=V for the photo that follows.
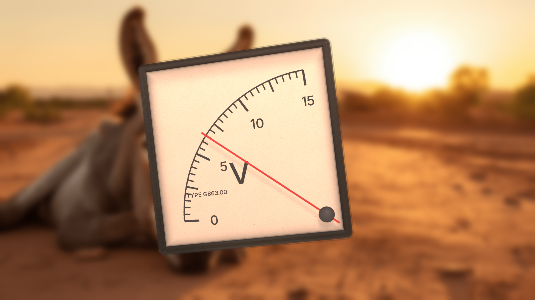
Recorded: value=6.5 unit=V
